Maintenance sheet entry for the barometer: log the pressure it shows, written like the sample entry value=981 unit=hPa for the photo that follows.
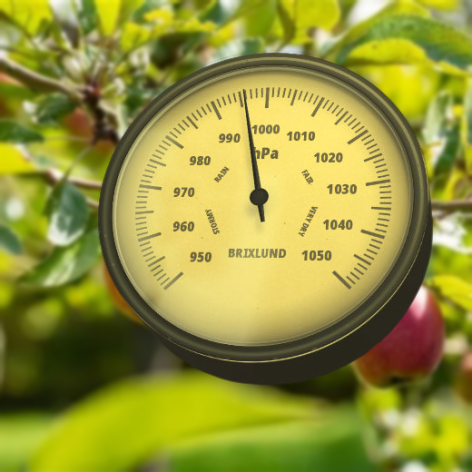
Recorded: value=996 unit=hPa
